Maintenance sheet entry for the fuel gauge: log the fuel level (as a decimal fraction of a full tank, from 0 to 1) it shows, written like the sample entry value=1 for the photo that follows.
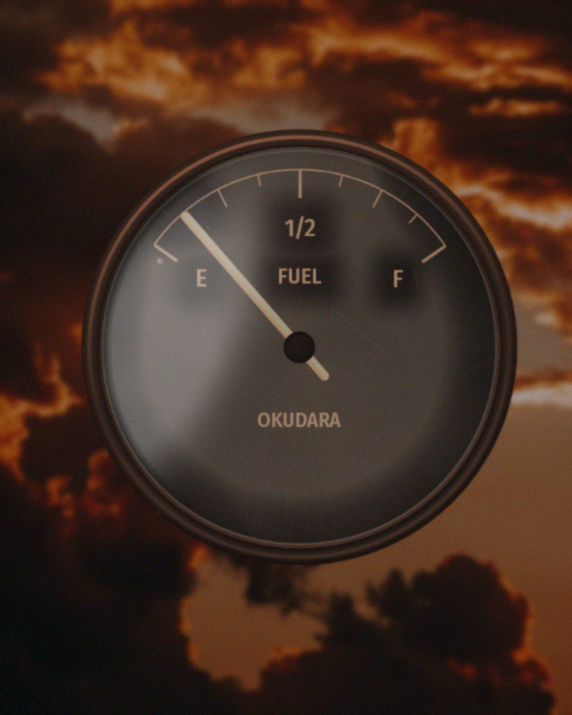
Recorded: value=0.125
